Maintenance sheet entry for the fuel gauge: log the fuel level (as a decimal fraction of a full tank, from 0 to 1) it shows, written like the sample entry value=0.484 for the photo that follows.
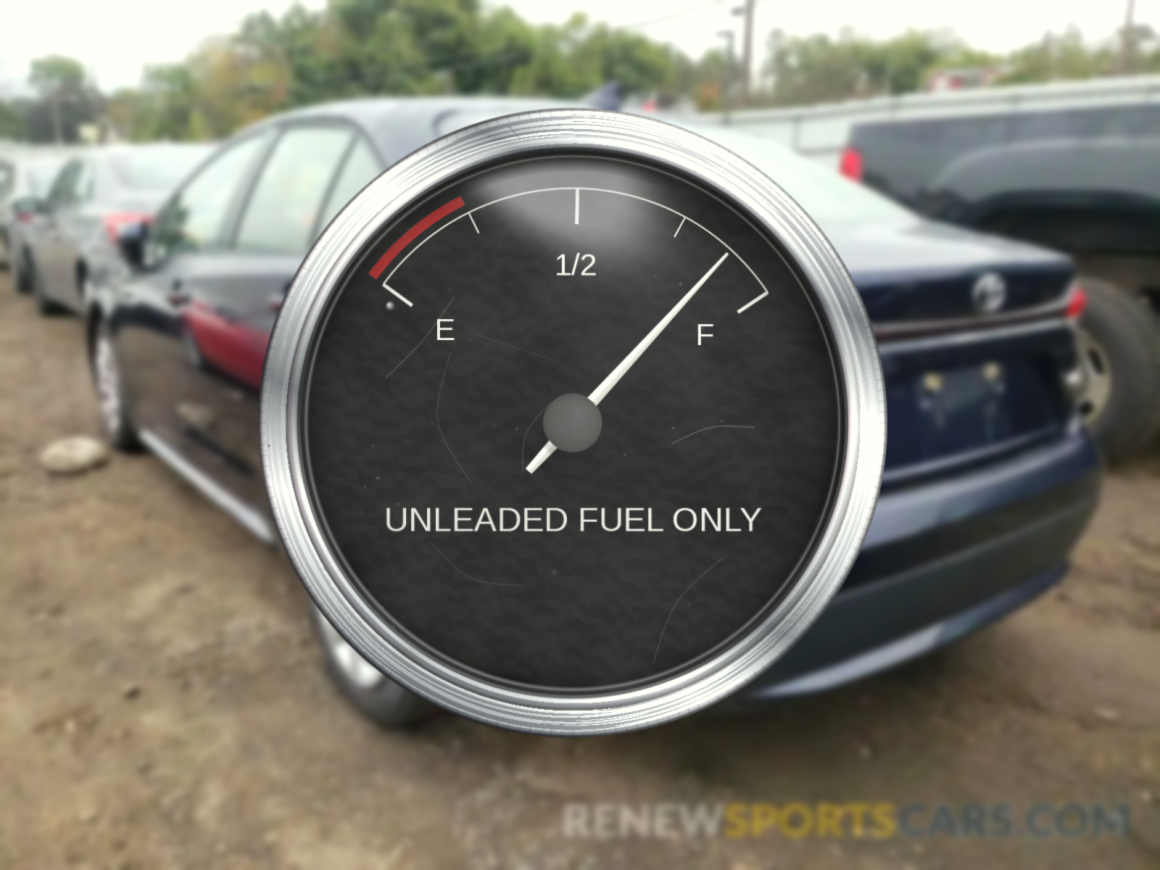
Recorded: value=0.875
